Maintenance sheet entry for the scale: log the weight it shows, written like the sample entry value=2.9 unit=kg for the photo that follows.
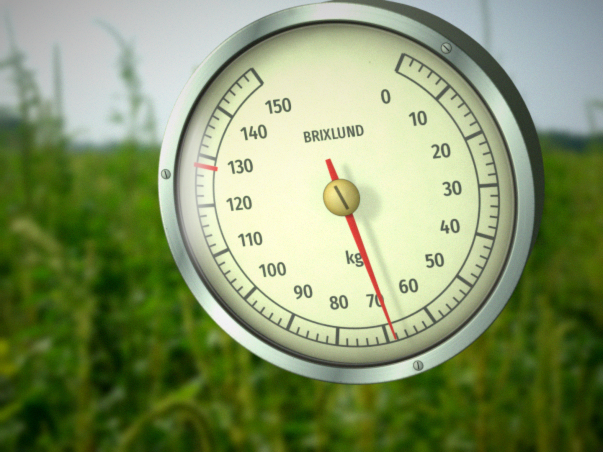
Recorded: value=68 unit=kg
